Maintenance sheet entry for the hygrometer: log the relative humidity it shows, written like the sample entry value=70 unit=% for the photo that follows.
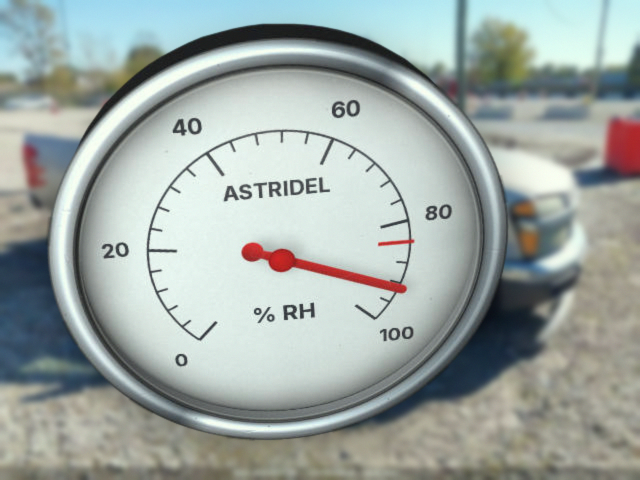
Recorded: value=92 unit=%
